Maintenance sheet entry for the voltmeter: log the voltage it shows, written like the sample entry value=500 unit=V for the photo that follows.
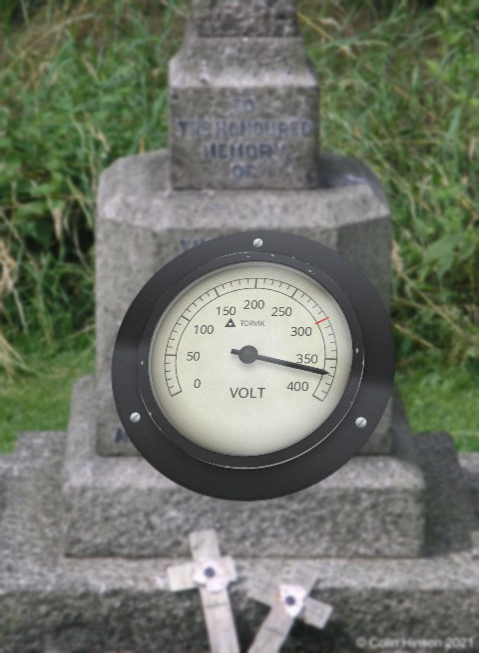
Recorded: value=370 unit=V
